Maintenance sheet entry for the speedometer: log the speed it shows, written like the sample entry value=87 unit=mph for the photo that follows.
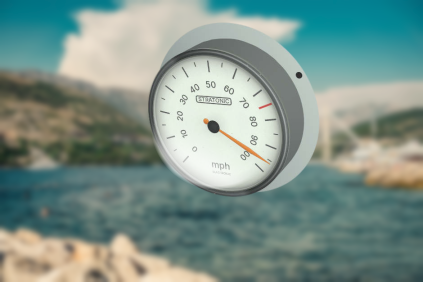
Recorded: value=95 unit=mph
